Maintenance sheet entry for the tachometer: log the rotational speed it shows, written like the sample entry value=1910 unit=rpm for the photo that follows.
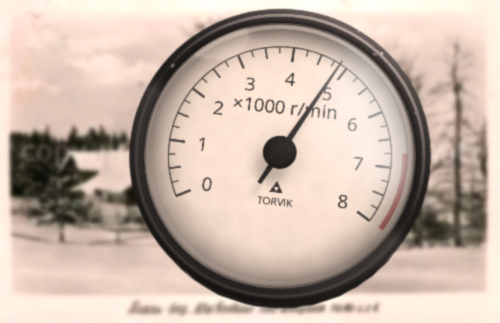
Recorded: value=4875 unit=rpm
